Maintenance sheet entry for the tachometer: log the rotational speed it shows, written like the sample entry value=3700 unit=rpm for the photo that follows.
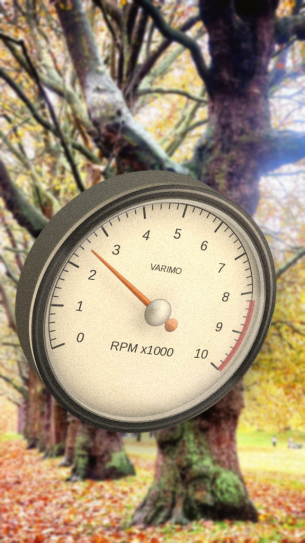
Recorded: value=2500 unit=rpm
